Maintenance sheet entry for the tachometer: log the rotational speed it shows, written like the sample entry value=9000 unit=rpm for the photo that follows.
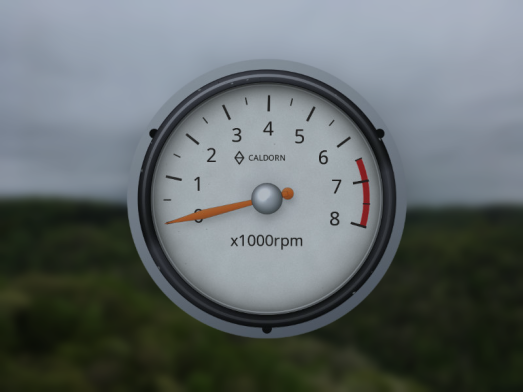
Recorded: value=0 unit=rpm
